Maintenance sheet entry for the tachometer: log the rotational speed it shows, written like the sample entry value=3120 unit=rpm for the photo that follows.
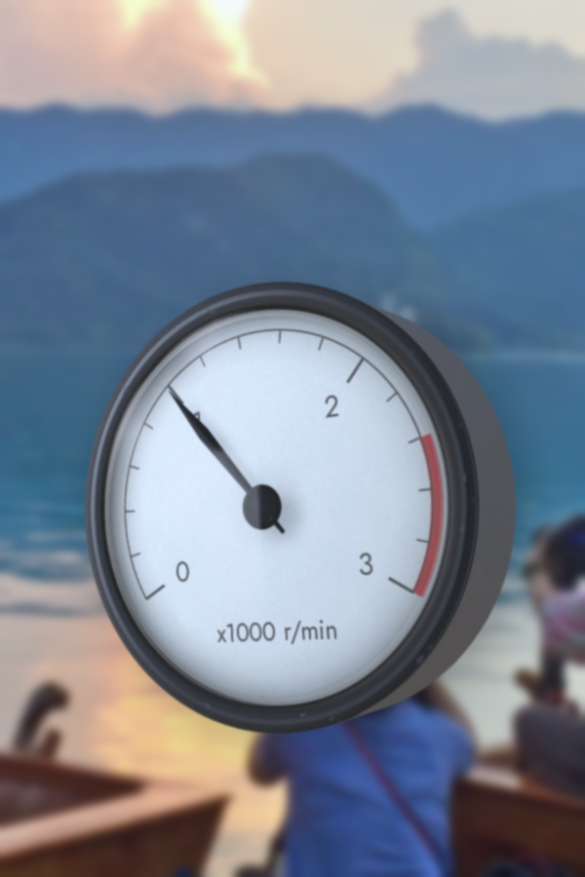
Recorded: value=1000 unit=rpm
